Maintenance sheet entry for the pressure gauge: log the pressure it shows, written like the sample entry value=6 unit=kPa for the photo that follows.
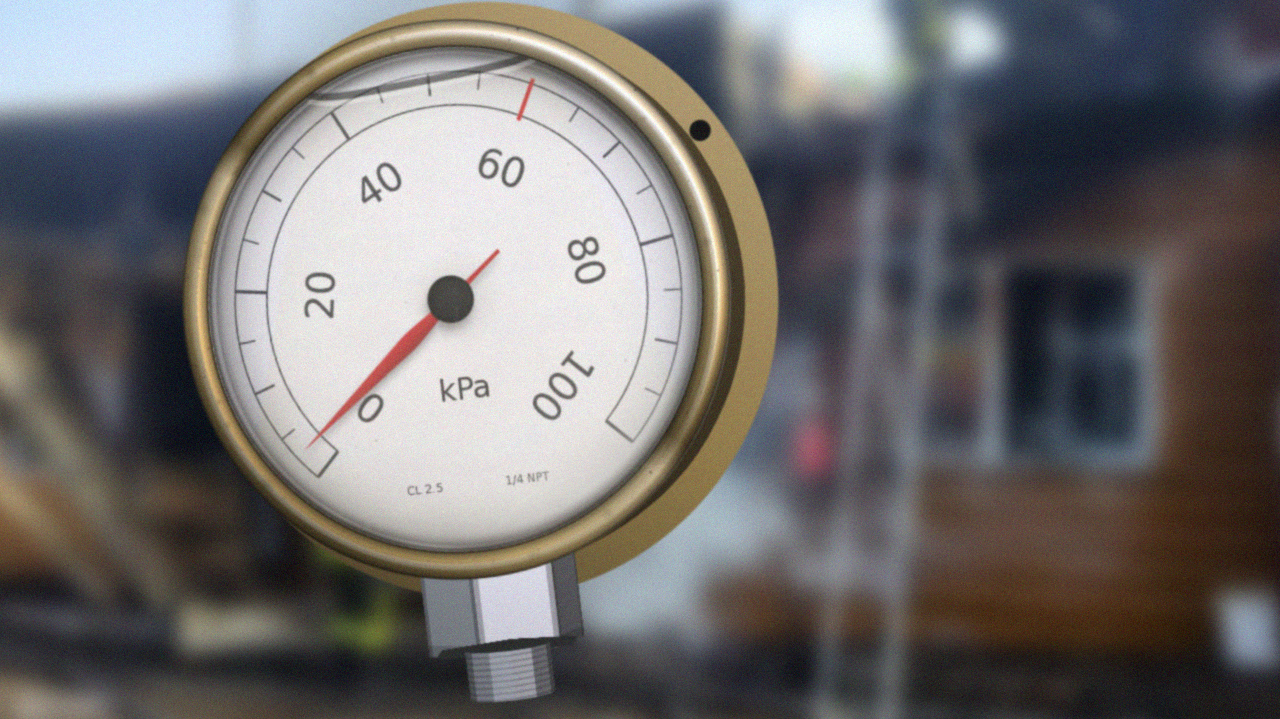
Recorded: value=2.5 unit=kPa
